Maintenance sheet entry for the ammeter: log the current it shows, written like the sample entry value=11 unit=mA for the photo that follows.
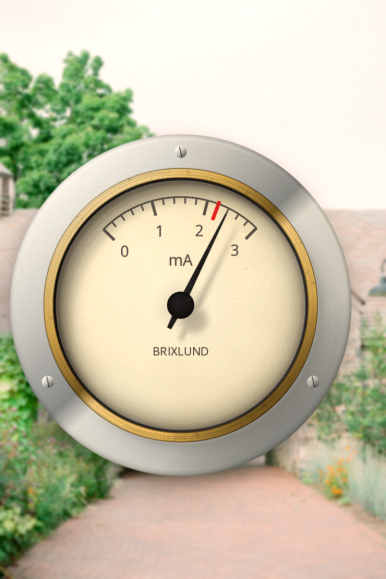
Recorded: value=2.4 unit=mA
